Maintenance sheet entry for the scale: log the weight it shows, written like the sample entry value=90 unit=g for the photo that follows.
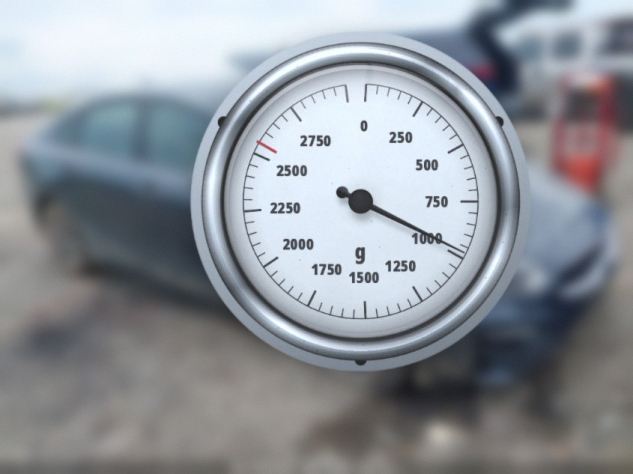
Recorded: value=975 unit=g
